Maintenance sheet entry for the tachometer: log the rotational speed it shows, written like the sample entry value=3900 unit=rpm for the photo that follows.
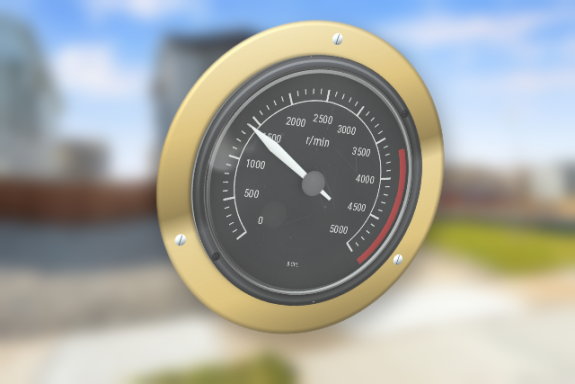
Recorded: value=1400 unit=rpm
